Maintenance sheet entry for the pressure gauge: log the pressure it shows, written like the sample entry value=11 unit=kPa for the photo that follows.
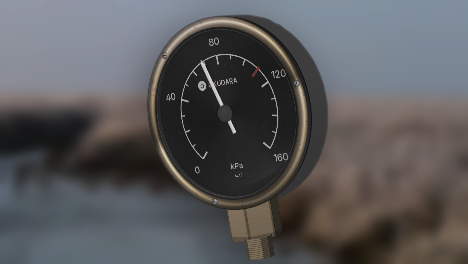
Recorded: value=70 unit=kPa
